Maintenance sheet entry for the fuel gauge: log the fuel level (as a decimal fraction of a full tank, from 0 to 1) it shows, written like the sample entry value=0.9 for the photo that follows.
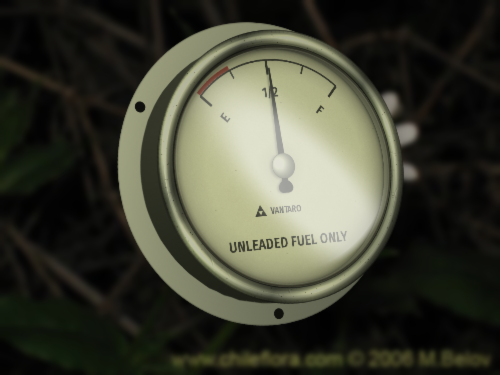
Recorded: value=0.5
